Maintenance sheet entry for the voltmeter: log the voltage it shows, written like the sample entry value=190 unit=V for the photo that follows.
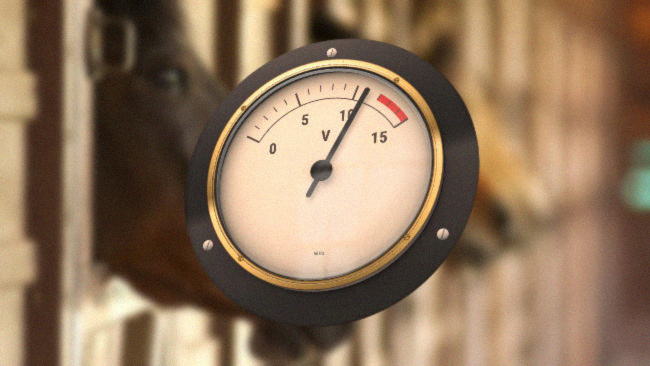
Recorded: value=11 unit=V
